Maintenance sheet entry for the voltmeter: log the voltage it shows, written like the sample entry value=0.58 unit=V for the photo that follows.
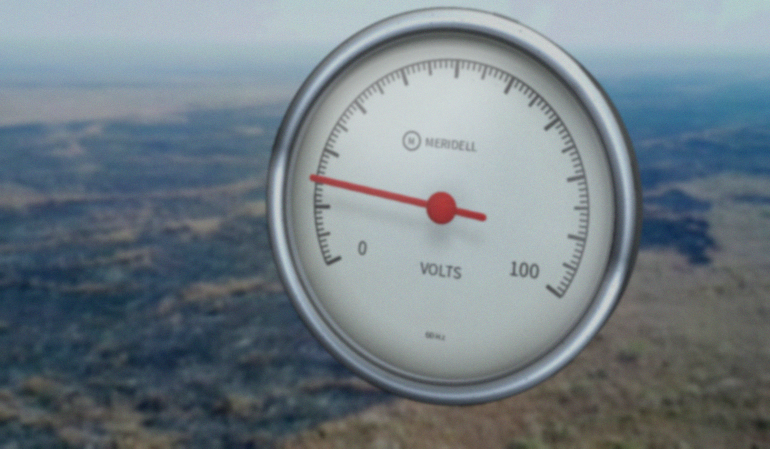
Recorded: value=15 unit=V
